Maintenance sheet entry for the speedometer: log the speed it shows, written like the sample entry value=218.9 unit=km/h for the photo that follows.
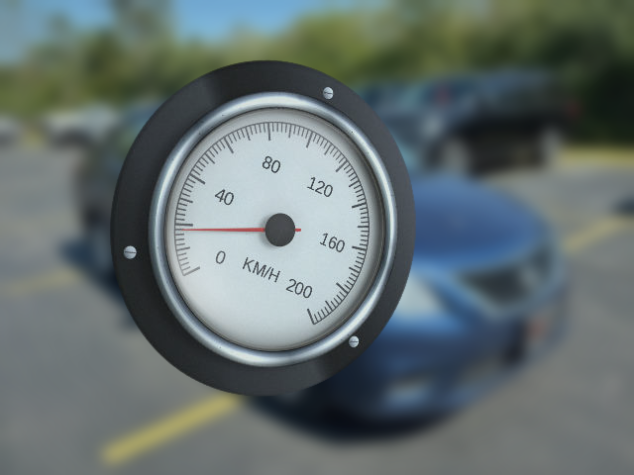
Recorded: value=18 unit=km/h
